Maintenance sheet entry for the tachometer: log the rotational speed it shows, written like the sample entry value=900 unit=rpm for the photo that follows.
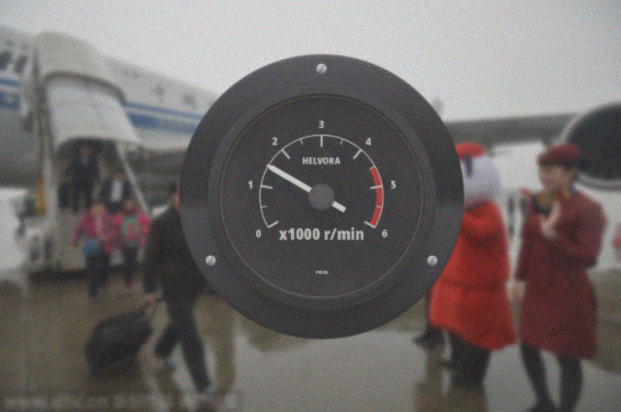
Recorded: value=1500 unit=rpm
